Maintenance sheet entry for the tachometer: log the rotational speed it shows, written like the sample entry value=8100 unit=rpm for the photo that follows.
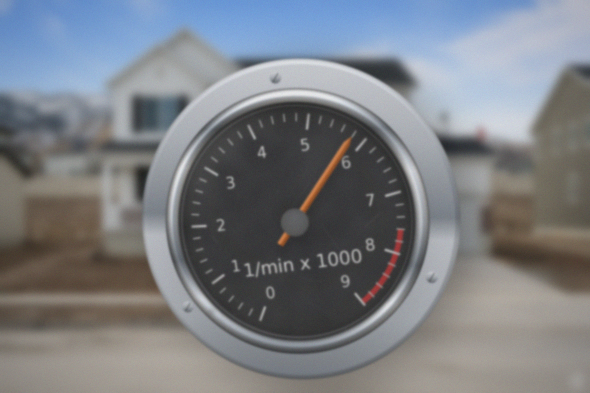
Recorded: value=5800 unit=rpm
